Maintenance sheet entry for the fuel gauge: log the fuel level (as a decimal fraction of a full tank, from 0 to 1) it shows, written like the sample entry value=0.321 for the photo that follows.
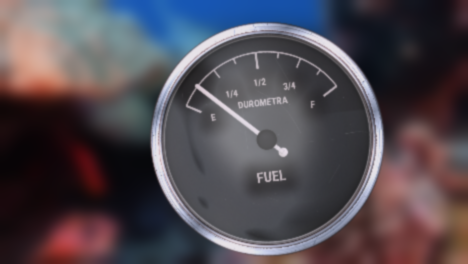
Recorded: value=0.125
